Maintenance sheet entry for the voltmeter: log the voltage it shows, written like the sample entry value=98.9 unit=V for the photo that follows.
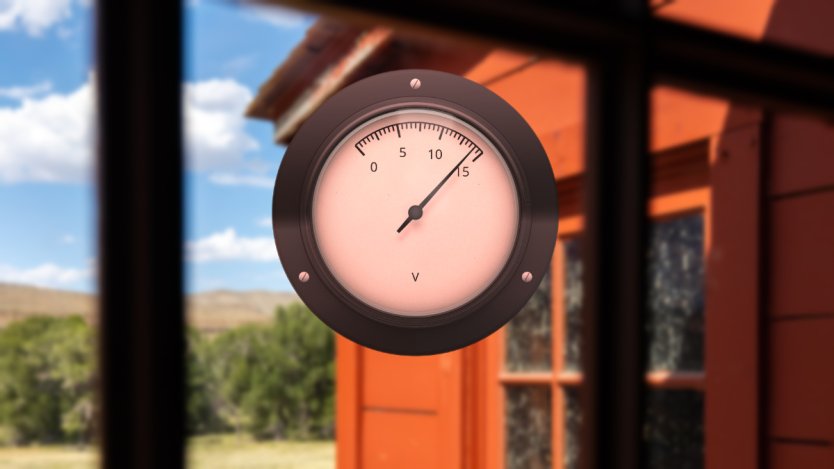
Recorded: value=14 unit=V
